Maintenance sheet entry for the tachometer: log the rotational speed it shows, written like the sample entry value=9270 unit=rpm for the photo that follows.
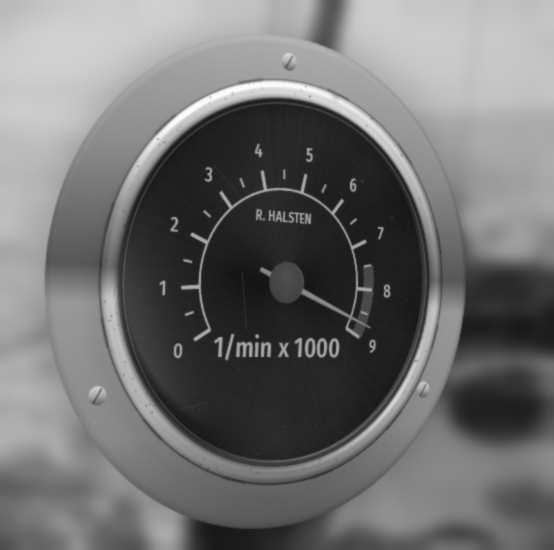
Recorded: value=8750 unit=rpm
